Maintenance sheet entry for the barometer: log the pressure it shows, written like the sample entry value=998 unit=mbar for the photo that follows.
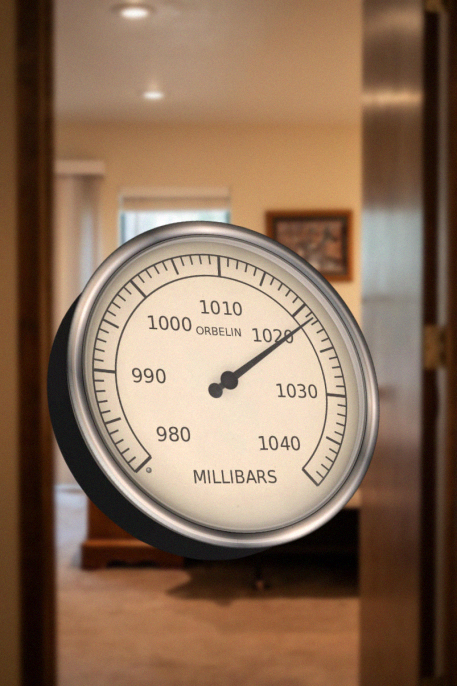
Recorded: value=1021.5 unit=mbar
